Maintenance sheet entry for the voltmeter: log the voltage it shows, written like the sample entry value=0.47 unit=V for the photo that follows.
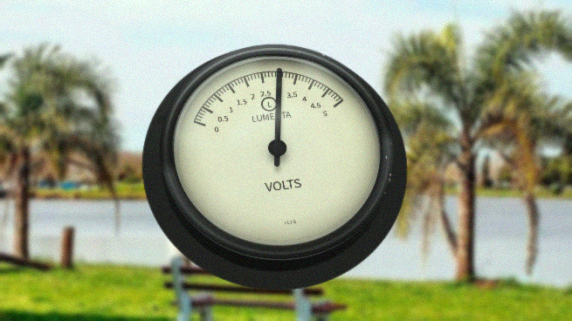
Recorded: value=3 unit=V
